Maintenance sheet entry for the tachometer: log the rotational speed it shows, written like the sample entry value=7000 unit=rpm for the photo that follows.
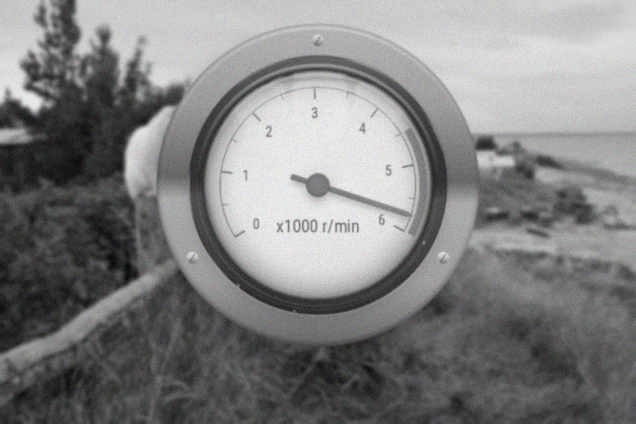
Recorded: value=5750 unit=rpm
